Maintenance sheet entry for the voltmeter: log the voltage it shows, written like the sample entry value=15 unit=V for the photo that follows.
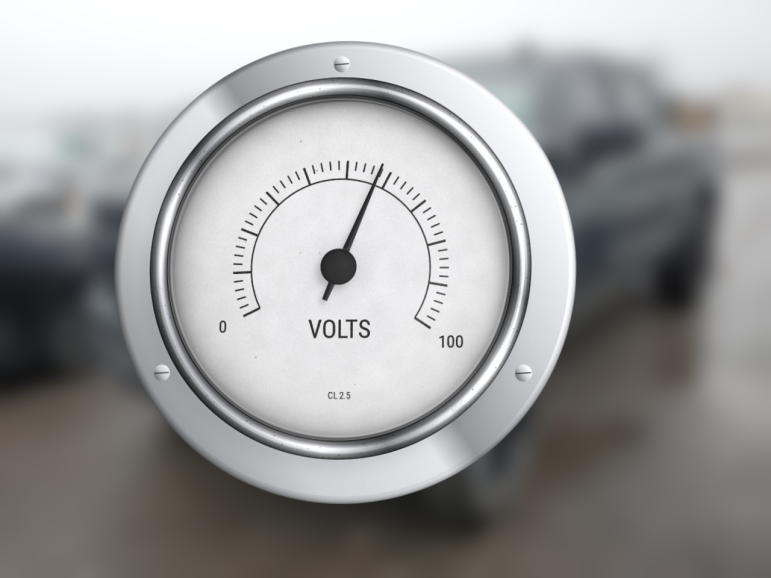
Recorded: value=58 unit=V
